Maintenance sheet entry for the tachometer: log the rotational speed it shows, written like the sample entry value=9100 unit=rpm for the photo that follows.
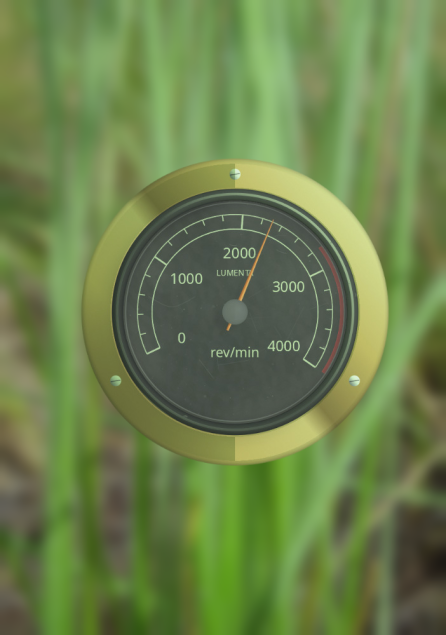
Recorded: value=2300 unit=rpm
